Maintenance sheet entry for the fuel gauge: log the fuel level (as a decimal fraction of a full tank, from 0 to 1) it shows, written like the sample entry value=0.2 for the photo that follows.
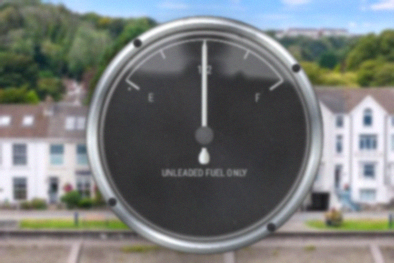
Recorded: value=0.5
